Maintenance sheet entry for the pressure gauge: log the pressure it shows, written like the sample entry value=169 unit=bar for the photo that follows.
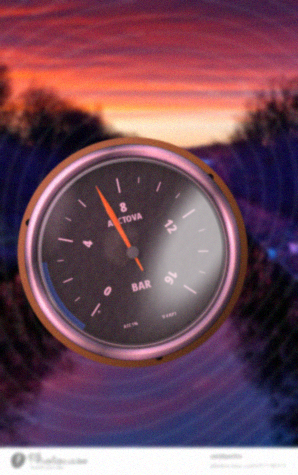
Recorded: value=7 unit=bar
